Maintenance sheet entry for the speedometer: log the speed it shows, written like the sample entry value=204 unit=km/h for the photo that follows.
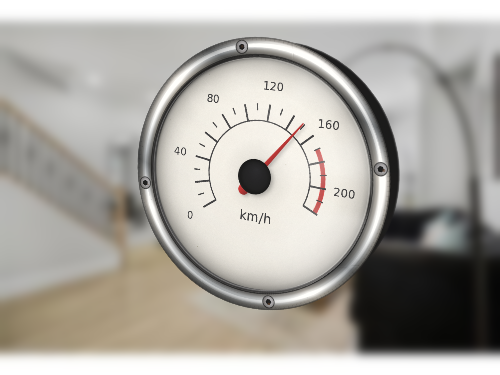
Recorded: value=150 unit=km/h
